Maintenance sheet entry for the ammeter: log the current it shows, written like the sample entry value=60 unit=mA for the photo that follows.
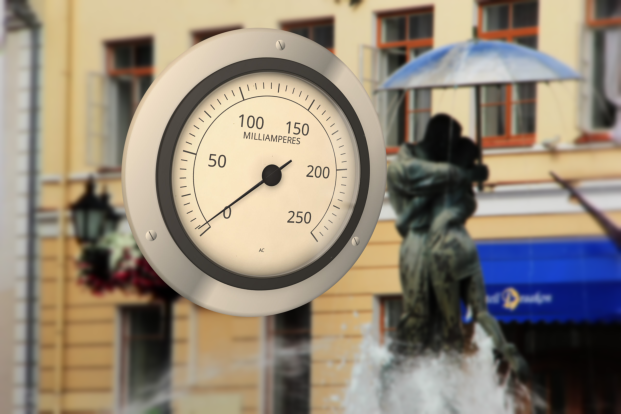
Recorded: value=5 unit=mA
